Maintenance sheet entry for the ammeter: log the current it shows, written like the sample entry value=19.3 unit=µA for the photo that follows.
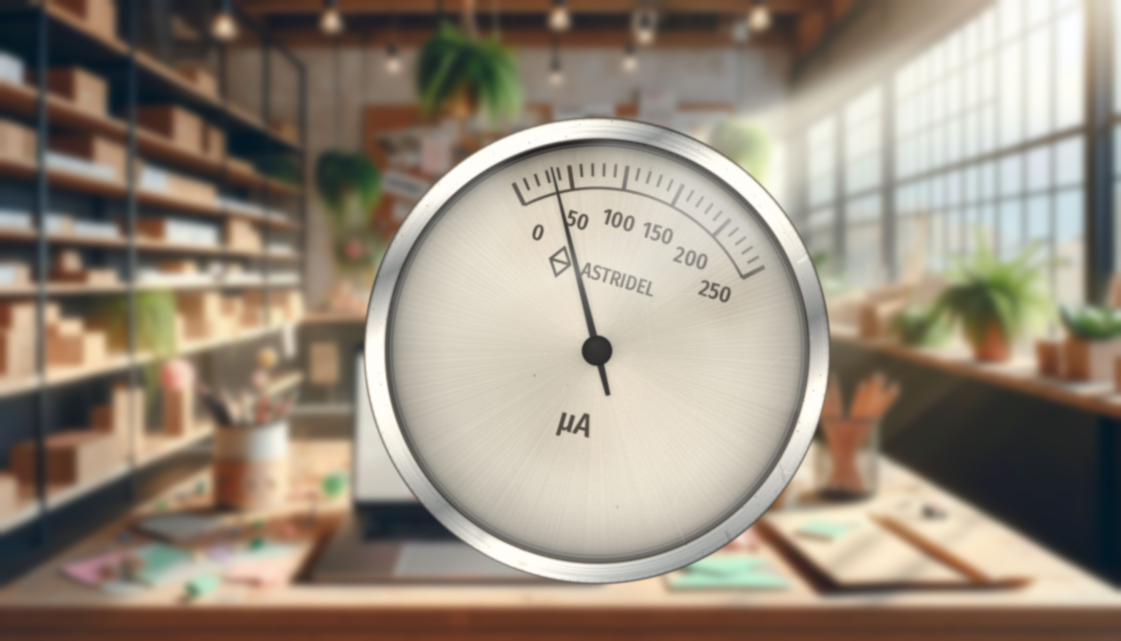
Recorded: value=35 unit=µA
